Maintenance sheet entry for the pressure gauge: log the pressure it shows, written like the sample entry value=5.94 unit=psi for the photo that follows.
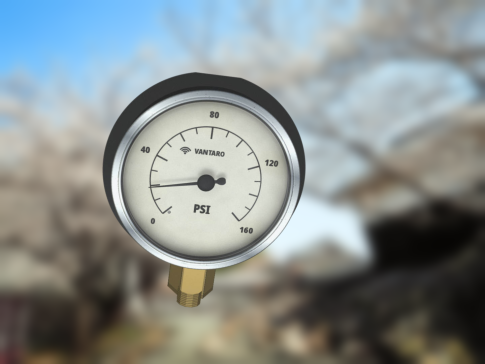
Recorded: value=20 unit=psi
